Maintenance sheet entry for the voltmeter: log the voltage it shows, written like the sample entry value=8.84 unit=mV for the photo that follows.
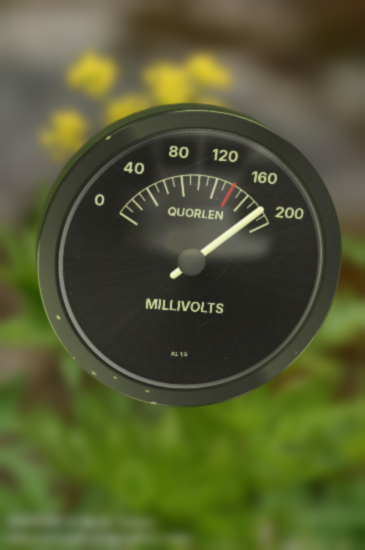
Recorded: value=180 unit=mV
